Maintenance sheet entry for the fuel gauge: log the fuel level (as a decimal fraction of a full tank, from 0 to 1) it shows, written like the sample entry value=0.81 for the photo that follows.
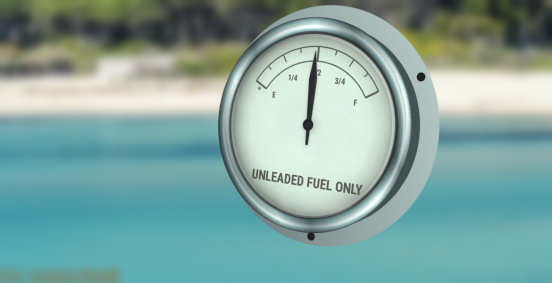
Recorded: value=0.5
